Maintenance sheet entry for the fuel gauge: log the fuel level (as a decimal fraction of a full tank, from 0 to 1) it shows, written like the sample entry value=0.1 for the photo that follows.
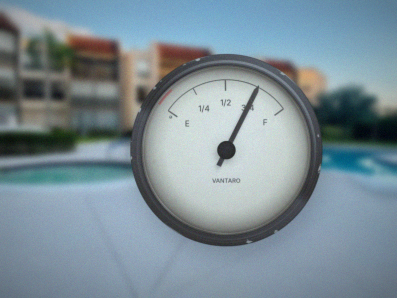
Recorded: value=0.75
